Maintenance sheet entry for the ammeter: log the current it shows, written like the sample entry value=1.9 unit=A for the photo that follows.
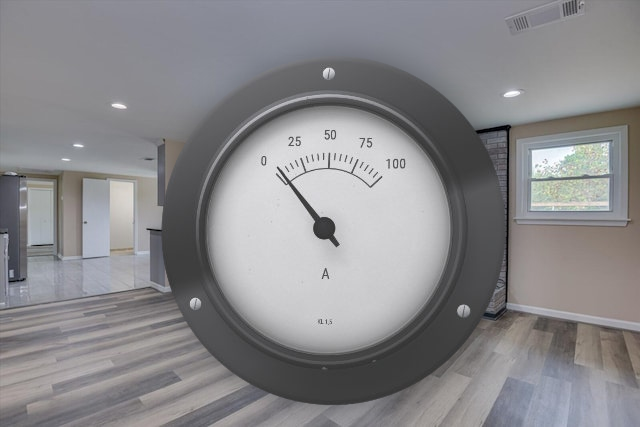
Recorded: value=5 unit=A
